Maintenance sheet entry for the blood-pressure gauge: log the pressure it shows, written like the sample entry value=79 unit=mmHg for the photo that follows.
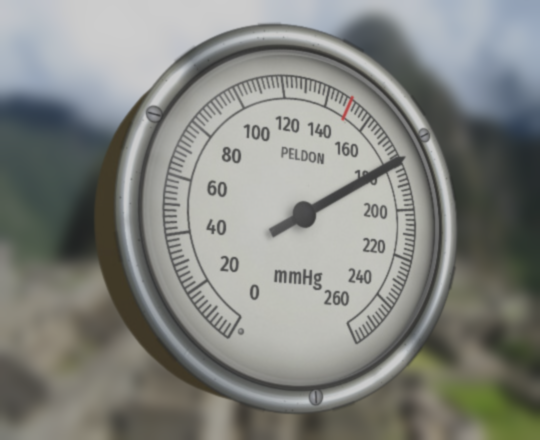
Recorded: value=180 unit=mmHg
